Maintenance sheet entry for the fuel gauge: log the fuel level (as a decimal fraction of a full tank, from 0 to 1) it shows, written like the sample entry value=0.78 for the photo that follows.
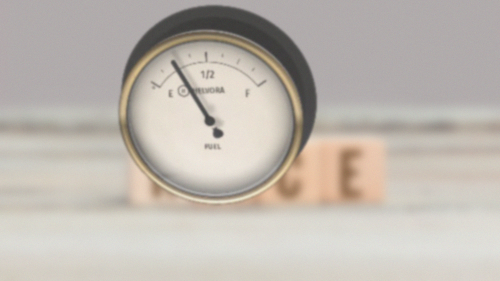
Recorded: value=0.25
